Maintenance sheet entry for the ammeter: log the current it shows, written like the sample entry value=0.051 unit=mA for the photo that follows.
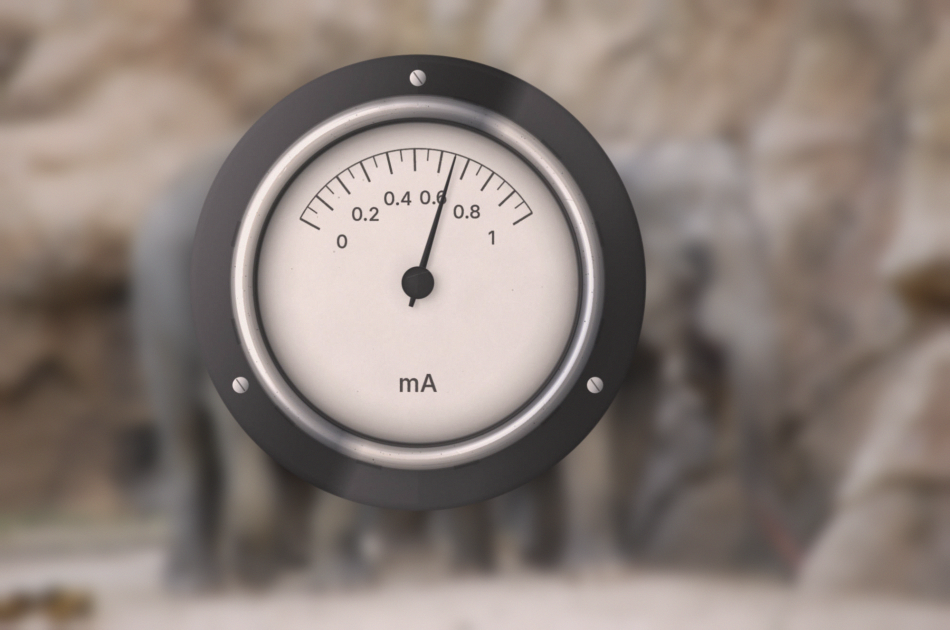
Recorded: value=0.65 unit=mA
